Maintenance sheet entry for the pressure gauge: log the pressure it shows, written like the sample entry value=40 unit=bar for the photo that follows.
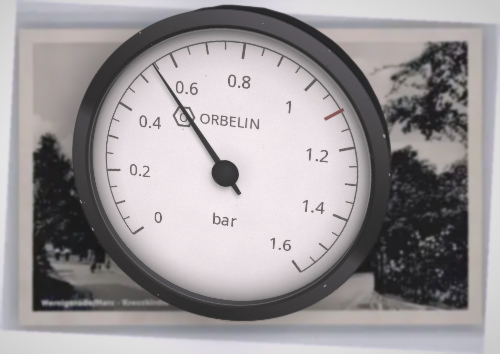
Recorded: value=0.55 unit=bar
